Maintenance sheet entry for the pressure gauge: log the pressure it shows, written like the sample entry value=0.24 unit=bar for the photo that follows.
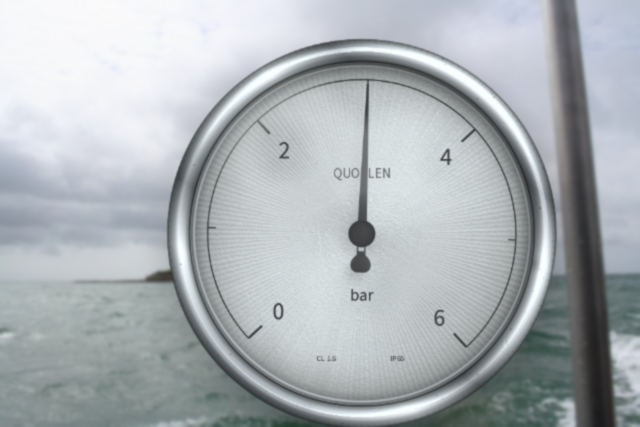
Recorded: value=3 unit=bar
